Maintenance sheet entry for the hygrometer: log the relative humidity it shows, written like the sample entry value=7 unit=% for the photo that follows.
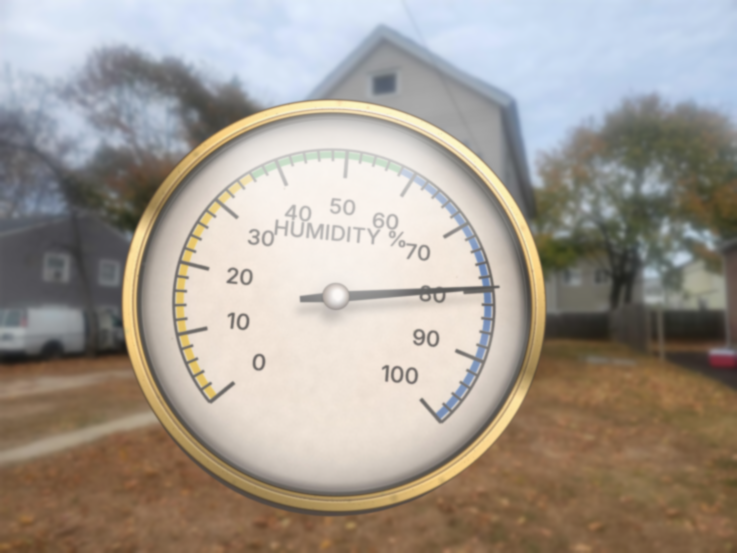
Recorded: value=80 unit=%
